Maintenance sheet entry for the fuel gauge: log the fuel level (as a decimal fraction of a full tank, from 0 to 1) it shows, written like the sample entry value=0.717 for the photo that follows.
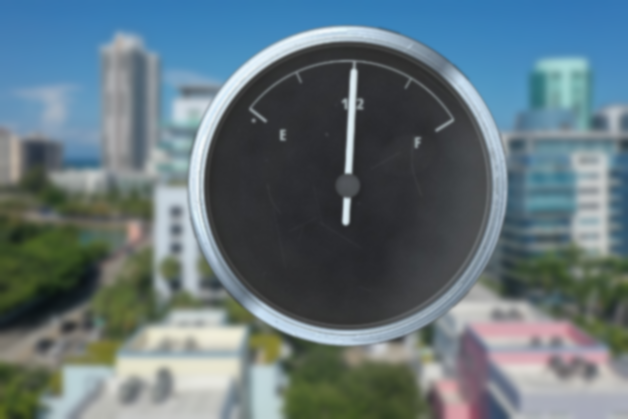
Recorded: value=0.5
